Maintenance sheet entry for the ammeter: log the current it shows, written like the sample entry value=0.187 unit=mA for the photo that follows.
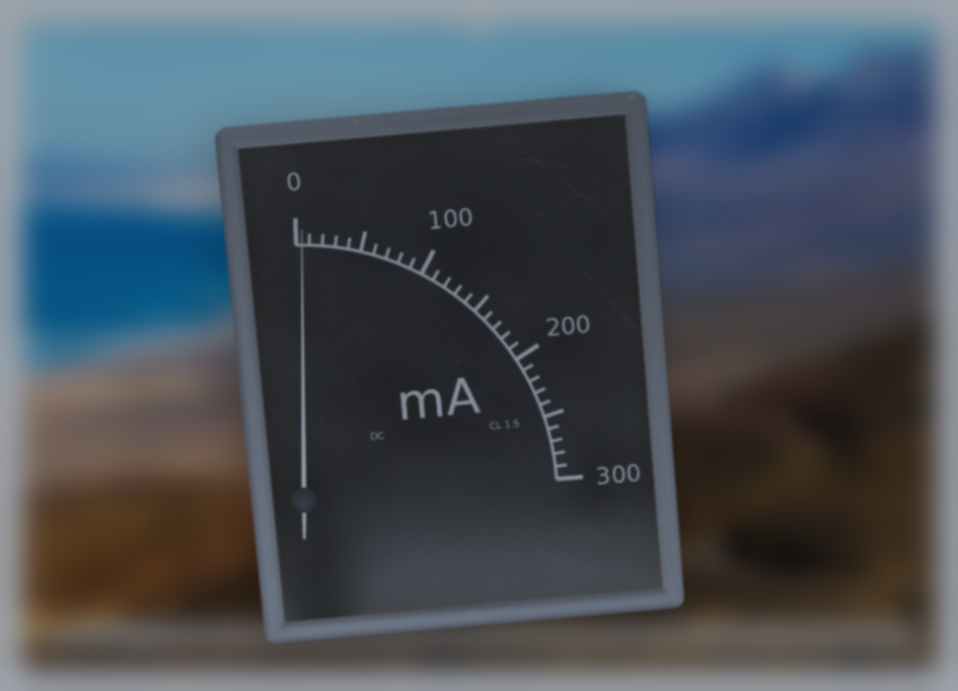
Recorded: value=5 unit=mA
